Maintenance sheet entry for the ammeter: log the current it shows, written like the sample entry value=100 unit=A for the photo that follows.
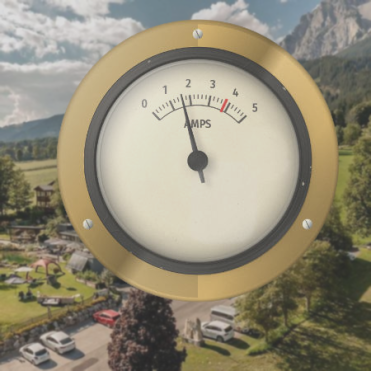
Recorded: value=1.6 unit=A
